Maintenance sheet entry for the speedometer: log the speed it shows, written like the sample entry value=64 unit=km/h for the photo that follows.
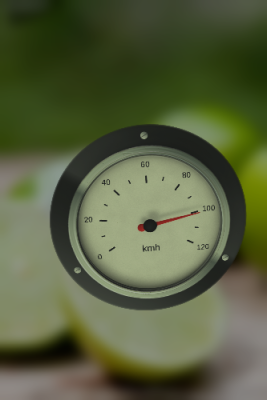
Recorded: value=100 unit=km/h
